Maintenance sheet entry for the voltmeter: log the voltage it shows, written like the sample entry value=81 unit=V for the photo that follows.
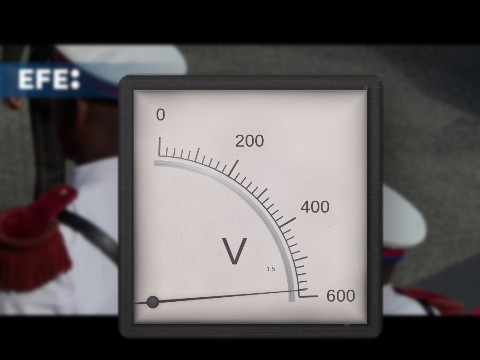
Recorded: value=580 unit=V
